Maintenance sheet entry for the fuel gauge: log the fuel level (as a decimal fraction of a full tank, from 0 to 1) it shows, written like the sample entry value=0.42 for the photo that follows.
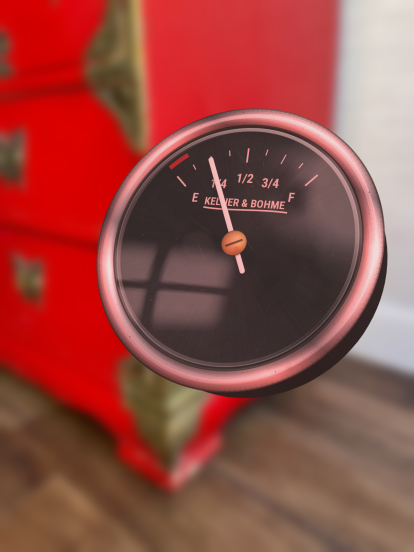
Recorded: value=0.25
